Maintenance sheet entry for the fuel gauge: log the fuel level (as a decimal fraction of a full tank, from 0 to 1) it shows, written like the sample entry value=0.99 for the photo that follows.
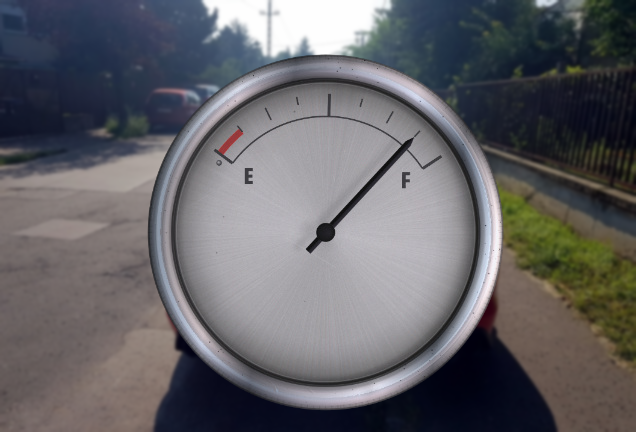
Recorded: value=0.875
